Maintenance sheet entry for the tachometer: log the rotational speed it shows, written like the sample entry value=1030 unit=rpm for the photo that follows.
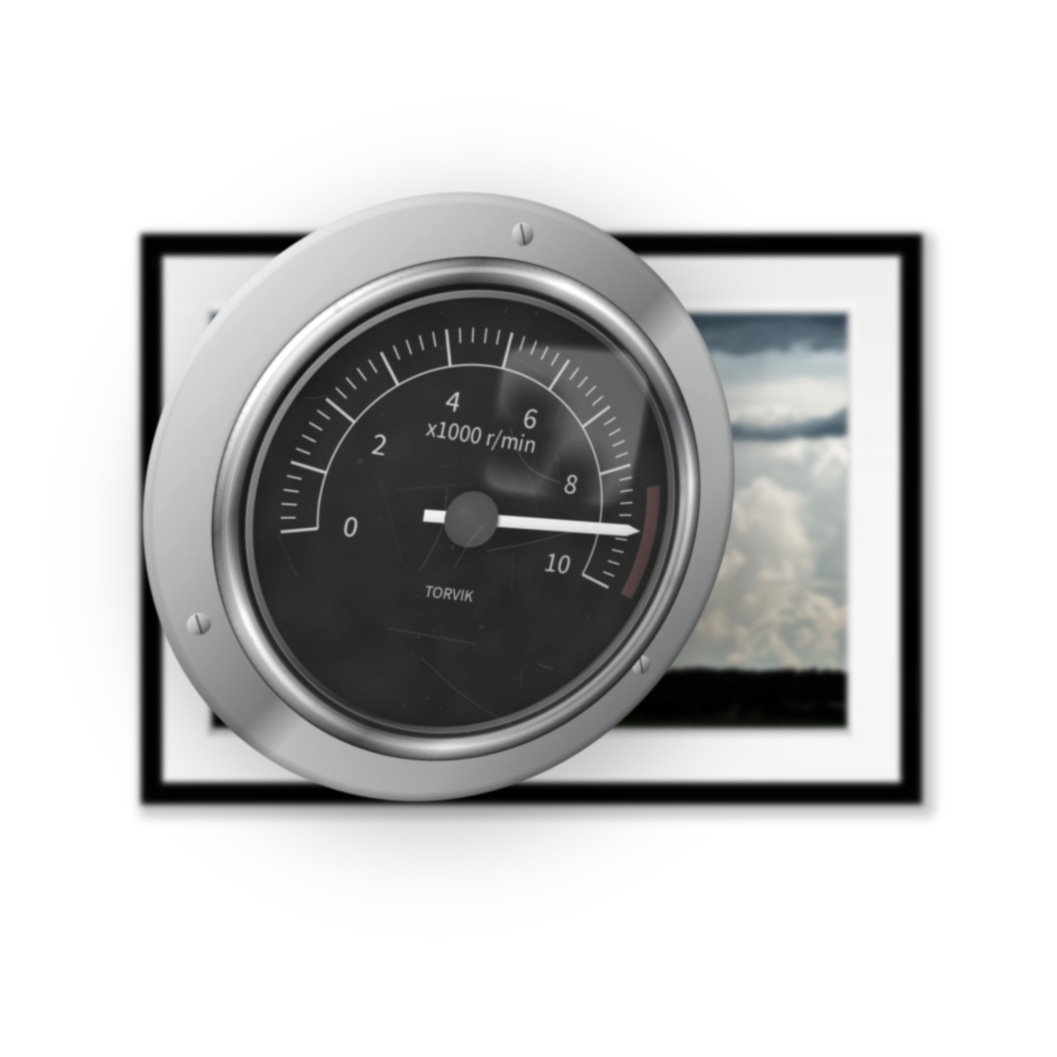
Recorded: value=9000 unit=rpm
